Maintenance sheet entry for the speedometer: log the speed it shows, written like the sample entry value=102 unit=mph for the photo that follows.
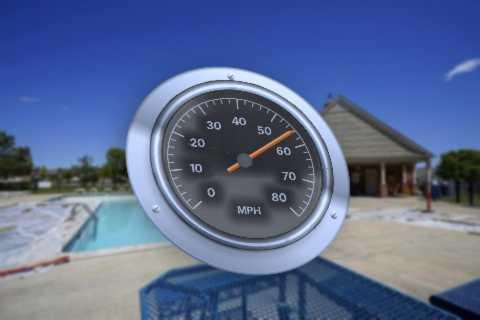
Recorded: value=56 unit=mph
